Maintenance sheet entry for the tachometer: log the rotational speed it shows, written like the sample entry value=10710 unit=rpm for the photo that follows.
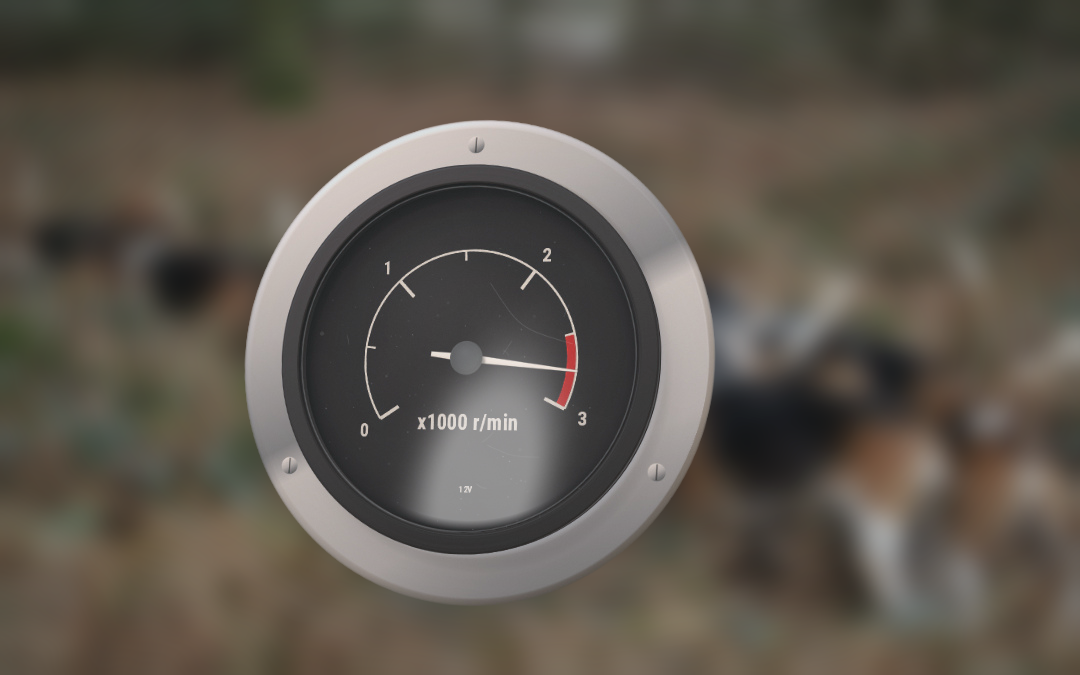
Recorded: value=2750 unit=rpm
